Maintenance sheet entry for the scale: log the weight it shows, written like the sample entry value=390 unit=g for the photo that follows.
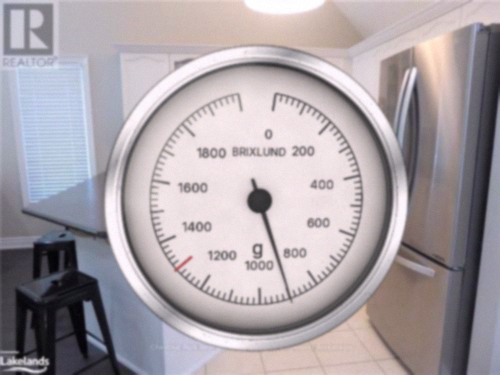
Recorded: value=900 unit=g
